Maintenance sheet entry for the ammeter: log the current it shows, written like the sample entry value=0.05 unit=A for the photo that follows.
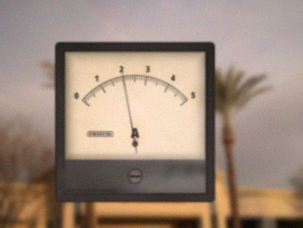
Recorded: value=2 unit=A
